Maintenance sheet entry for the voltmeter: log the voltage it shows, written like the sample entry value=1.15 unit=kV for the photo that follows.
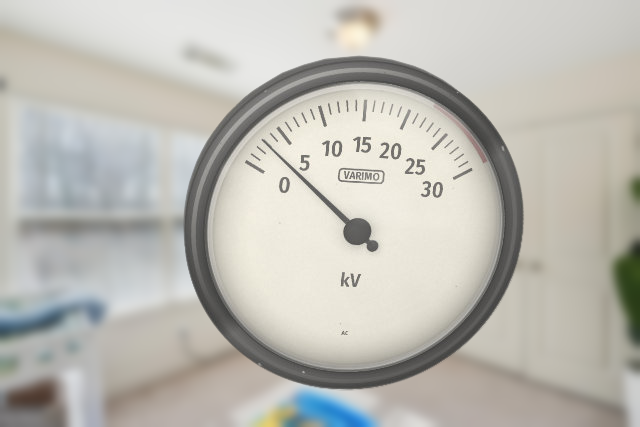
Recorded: value=3 unit=kV
